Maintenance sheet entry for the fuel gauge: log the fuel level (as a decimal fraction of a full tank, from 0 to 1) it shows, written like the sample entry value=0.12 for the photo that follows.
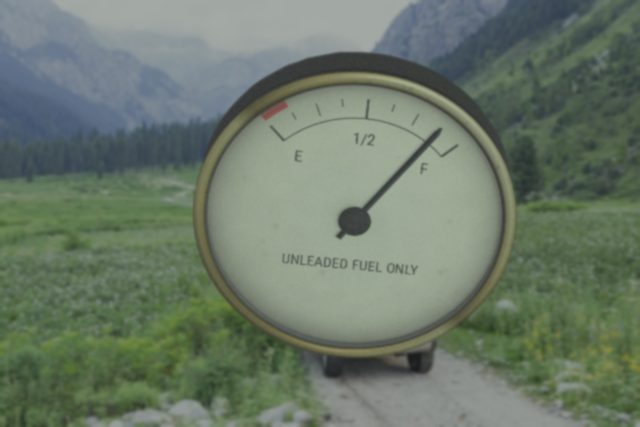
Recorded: value=0.875
